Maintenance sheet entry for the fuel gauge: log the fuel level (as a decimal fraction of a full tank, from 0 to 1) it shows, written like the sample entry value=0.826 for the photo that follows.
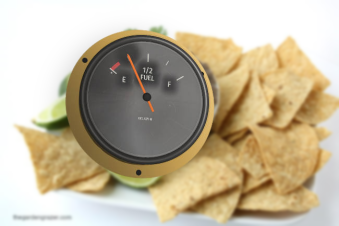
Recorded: value=0.25
